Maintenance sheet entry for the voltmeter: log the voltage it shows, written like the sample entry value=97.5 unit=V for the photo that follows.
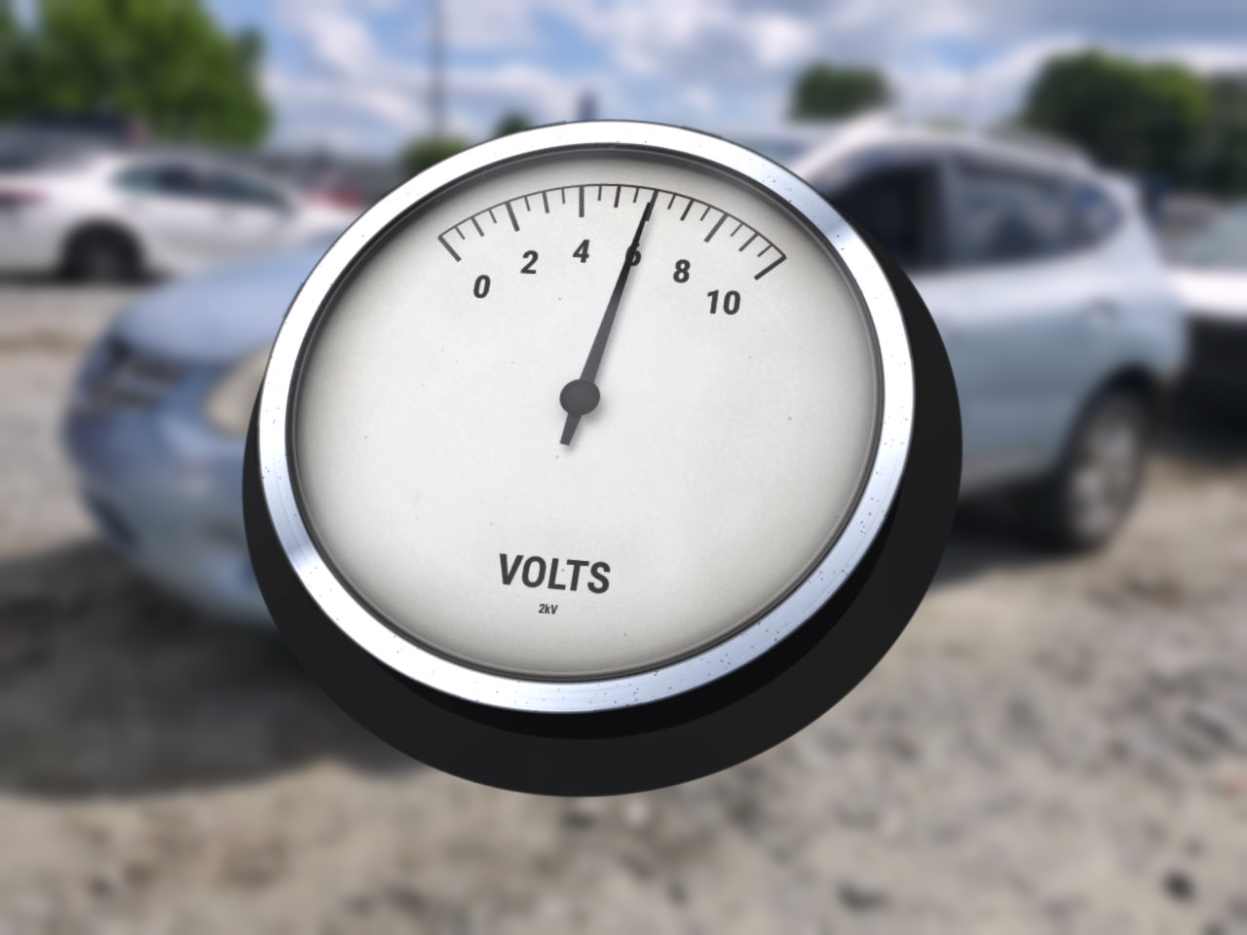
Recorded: value=6 unit=V
